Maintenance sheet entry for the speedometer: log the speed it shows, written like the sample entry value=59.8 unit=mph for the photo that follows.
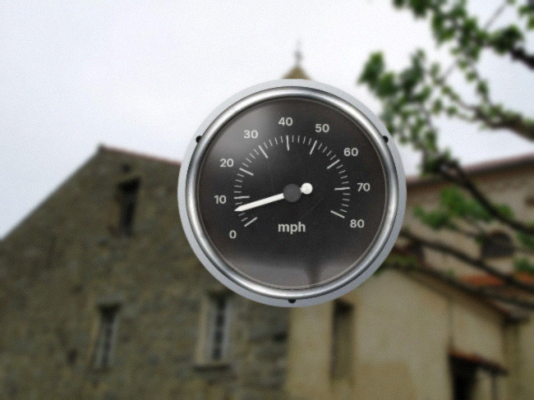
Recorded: value=6 unit=mph
